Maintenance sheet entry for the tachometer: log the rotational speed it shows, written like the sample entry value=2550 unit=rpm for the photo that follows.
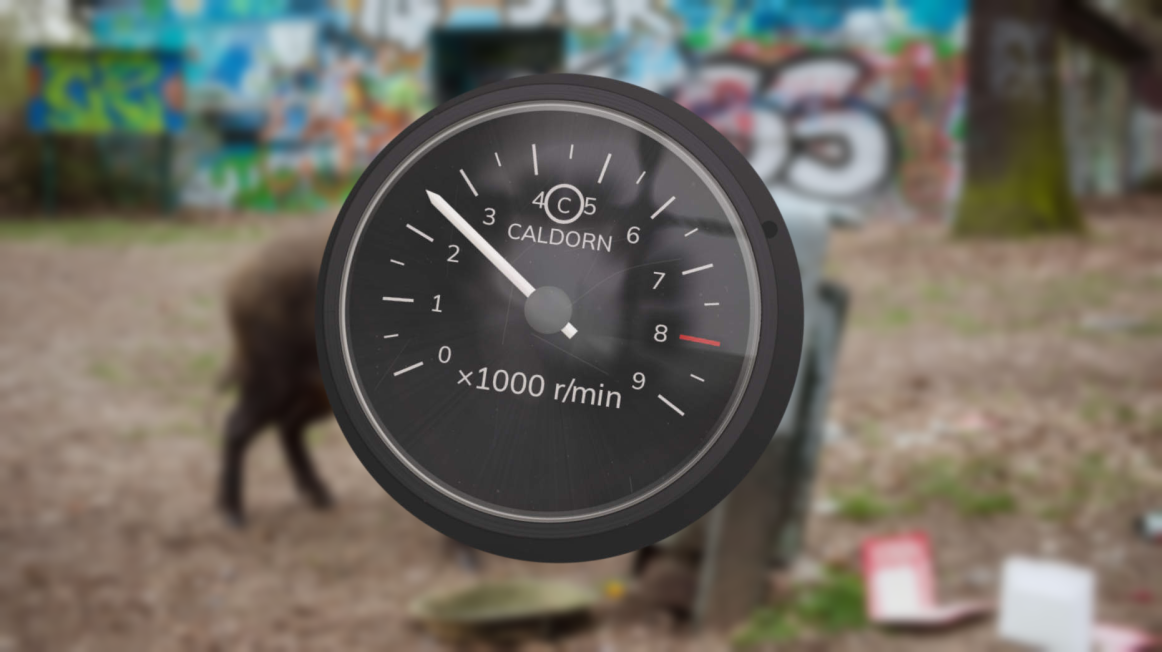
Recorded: value=2500 unit=rpm
